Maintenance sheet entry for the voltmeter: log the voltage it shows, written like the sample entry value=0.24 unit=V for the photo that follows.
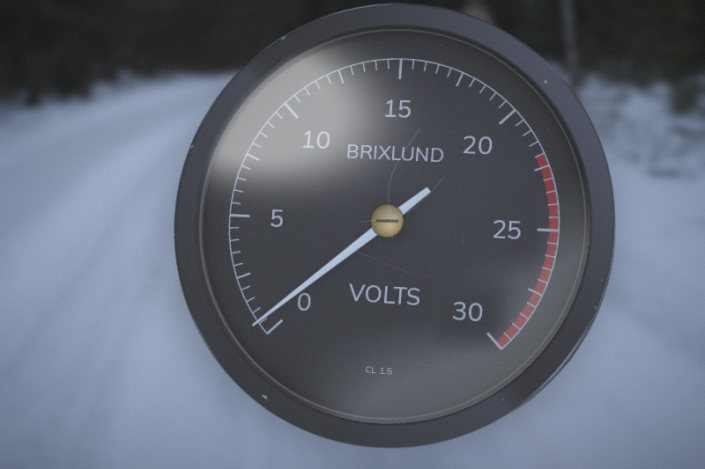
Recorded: value=0.5 unit=V
